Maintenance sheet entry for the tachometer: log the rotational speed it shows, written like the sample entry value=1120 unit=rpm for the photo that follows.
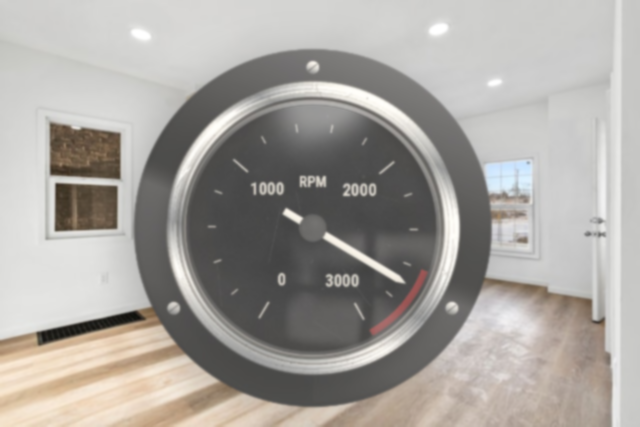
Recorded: value=2700 unit=rpm
